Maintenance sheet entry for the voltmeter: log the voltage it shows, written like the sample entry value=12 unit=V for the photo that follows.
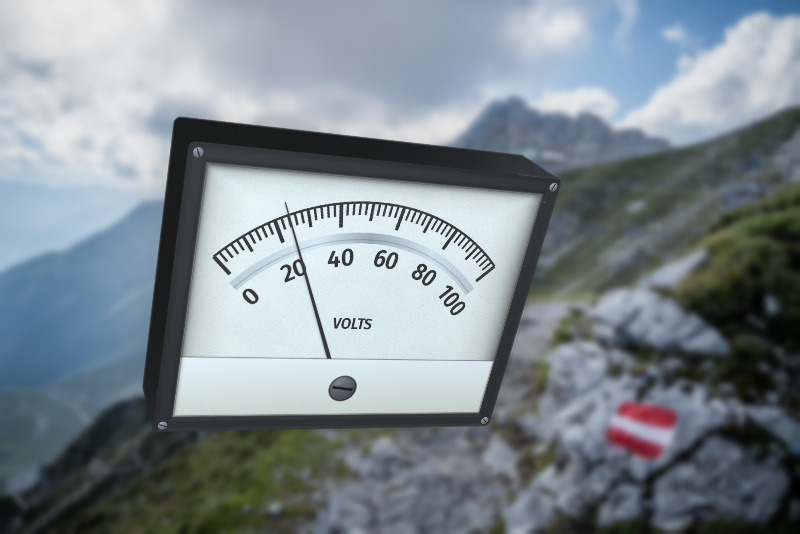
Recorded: value=24 unit=V
